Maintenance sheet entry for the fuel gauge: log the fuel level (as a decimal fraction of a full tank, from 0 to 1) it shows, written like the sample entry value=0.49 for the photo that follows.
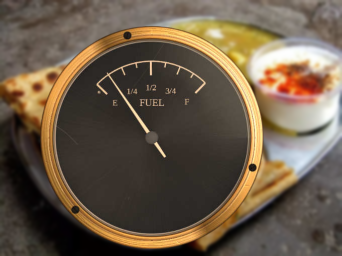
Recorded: value=0.125
